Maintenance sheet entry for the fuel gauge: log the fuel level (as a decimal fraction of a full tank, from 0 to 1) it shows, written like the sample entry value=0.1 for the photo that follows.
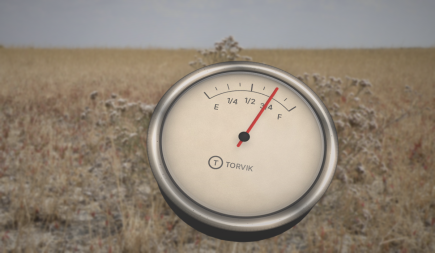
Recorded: value=0.75
